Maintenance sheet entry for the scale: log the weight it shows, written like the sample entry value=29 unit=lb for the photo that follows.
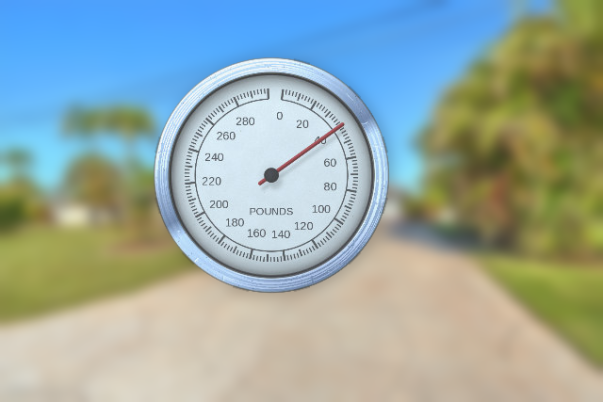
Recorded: value=40 unit=lb
